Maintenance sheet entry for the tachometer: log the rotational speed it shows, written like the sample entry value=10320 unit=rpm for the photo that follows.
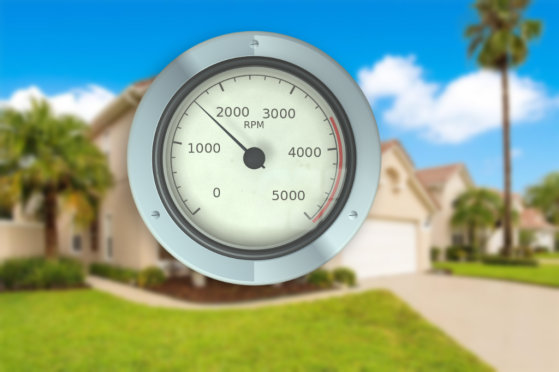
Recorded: value=1600 unit=rpm
